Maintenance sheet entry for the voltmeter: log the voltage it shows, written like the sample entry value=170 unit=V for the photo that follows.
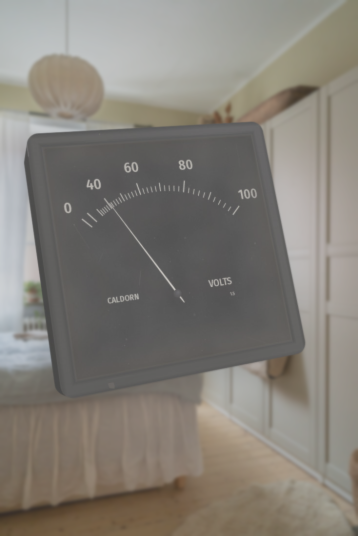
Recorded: value=40 unit=V
